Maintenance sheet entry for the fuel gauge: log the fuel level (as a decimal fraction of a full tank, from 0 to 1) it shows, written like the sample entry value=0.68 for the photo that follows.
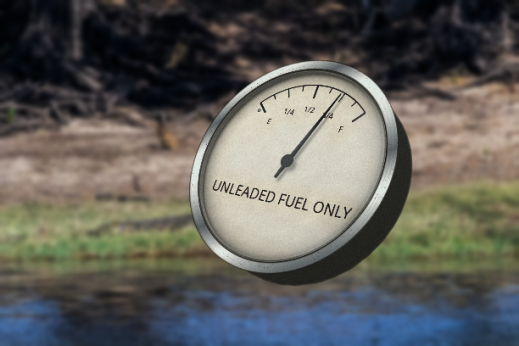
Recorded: value=0.75
